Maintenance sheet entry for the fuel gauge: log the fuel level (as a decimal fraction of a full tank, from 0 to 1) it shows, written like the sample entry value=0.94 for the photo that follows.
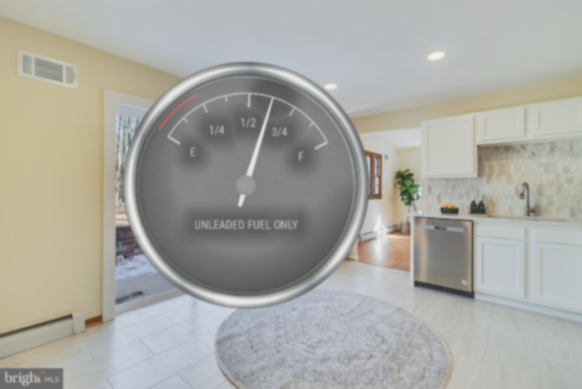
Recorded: value=0.625
